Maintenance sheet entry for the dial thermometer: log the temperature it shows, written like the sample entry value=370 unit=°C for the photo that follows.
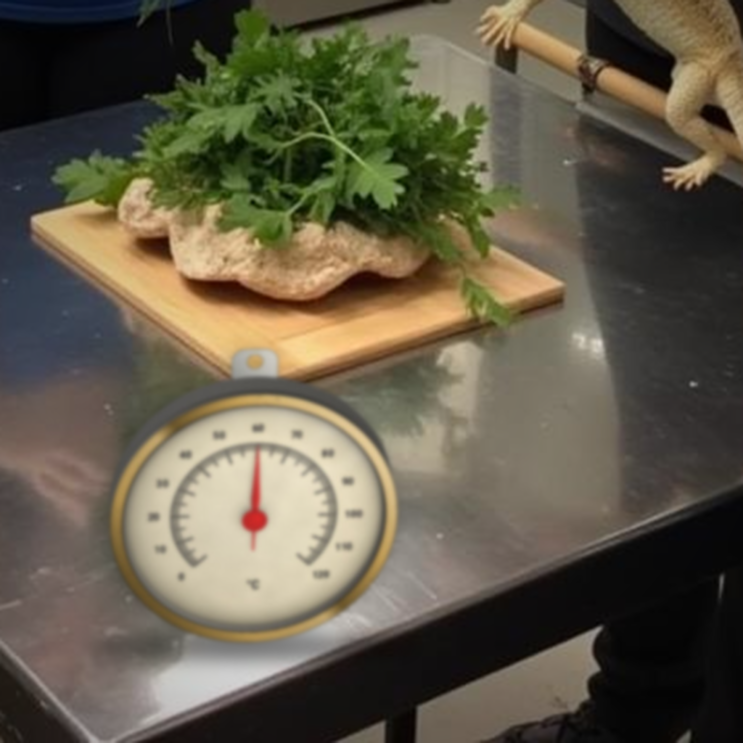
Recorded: value=60 unit=°C
